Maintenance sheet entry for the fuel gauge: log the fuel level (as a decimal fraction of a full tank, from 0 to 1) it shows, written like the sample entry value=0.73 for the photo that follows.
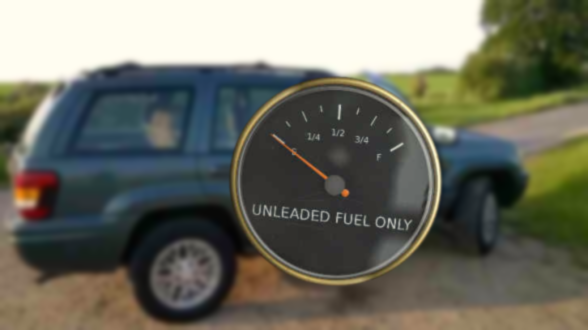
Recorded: value=0
